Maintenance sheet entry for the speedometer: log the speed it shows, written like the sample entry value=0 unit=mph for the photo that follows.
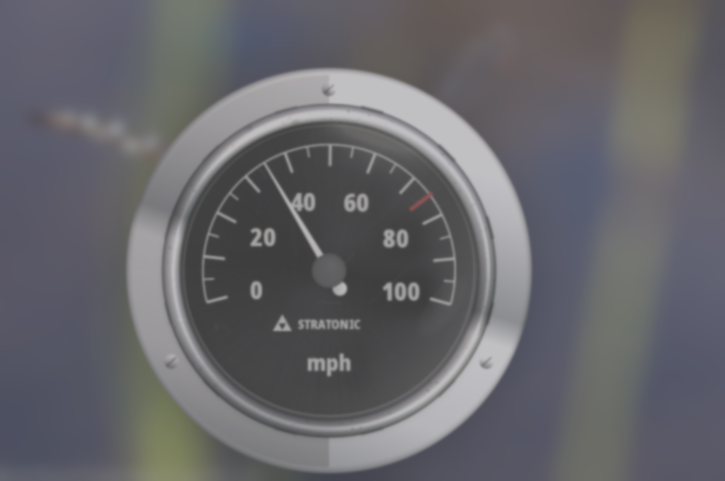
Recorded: value=35 unit=mph
